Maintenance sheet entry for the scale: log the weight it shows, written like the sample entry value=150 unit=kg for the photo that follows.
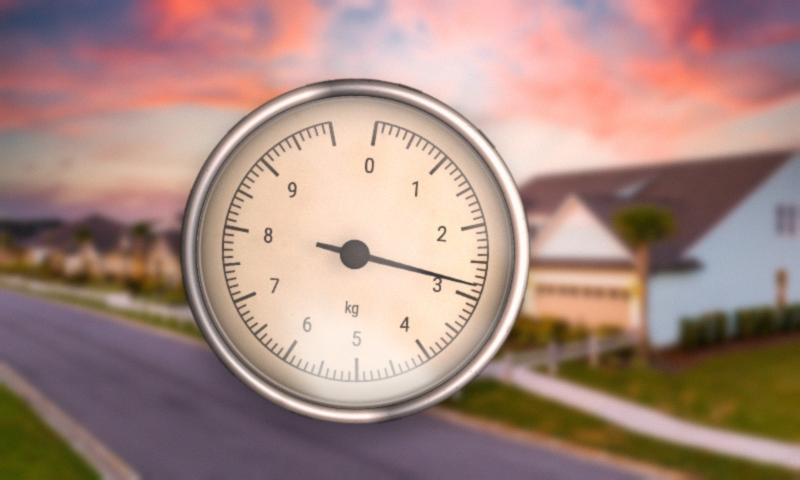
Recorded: value=2.8 unit=kg
